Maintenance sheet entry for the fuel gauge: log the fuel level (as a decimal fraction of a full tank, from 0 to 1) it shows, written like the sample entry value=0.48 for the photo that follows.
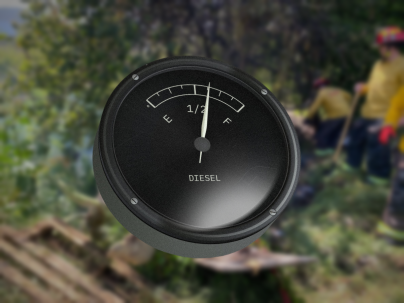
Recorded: value=0.625
